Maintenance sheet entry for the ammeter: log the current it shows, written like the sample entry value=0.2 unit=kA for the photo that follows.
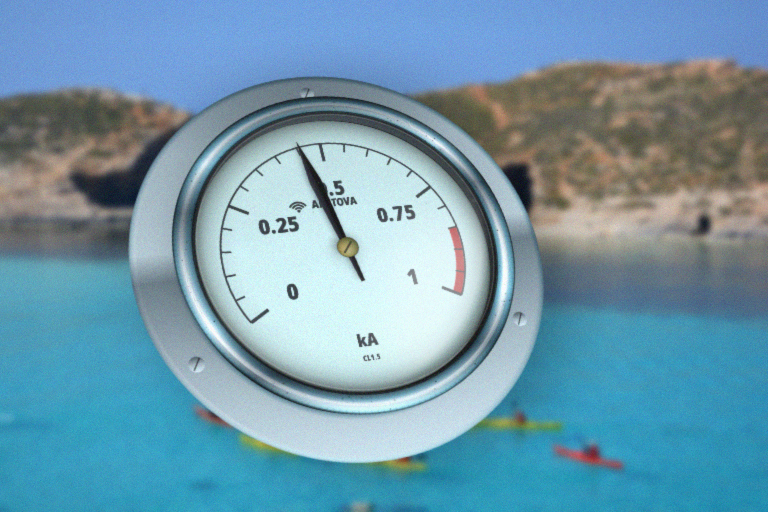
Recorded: value=0.45 unit=kA
